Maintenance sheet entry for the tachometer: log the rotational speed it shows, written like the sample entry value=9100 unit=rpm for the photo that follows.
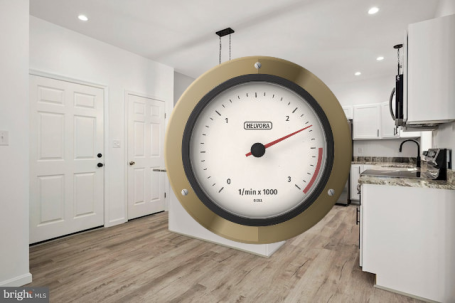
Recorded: value=2250 unit=rpm
